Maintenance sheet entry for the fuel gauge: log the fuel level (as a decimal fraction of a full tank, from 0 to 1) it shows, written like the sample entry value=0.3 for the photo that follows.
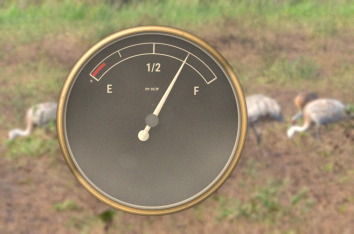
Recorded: value=0.75
